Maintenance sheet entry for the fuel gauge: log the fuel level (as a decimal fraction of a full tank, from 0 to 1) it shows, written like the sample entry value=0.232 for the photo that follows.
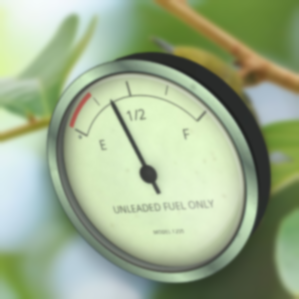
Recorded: value=0.375
